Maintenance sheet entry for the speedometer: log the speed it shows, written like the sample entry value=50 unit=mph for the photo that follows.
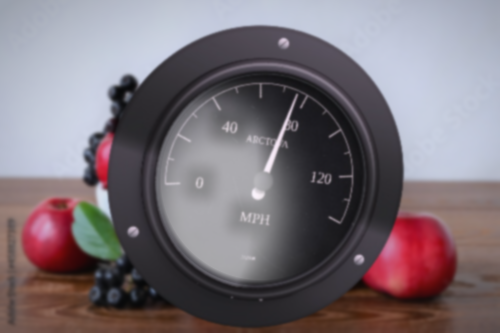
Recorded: value=75 unit=mph
